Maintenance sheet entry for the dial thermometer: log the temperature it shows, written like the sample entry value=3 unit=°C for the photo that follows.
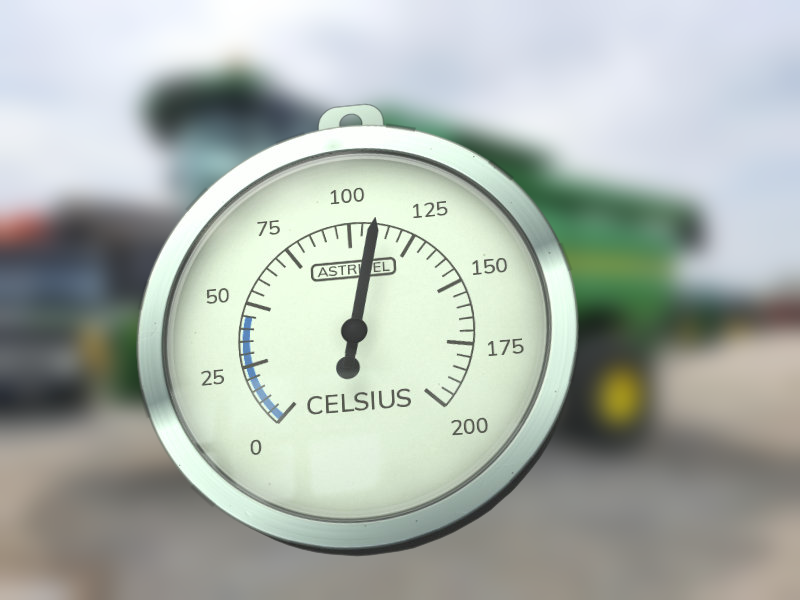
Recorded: value=110 unit=°C
